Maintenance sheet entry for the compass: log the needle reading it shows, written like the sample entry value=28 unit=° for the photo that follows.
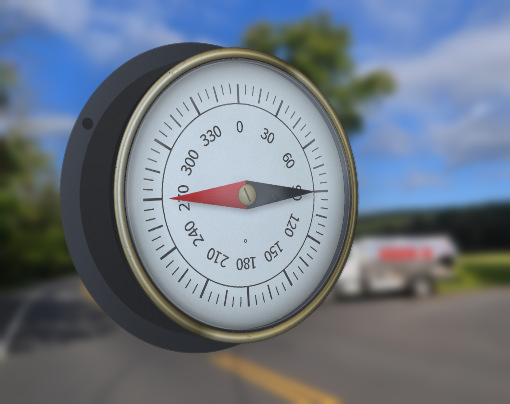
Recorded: value=270 unit=°
